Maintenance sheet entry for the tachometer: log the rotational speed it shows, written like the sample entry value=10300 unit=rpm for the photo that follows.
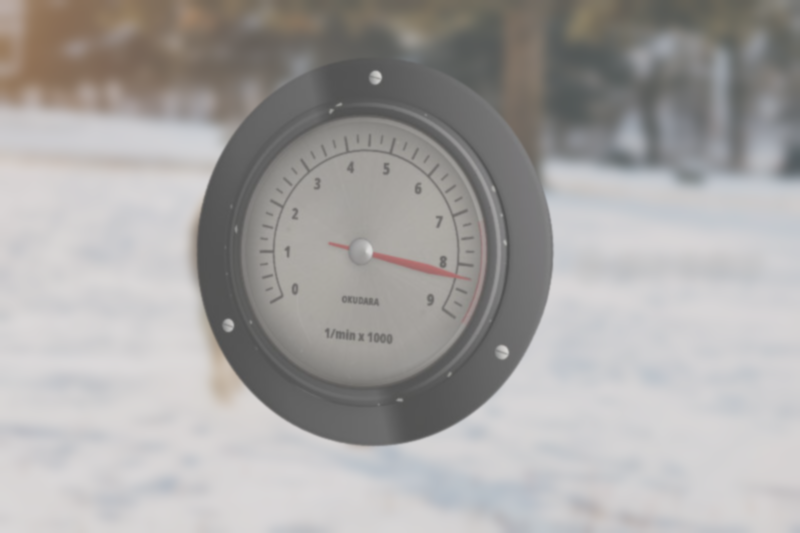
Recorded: value=8250 unit=rpm
